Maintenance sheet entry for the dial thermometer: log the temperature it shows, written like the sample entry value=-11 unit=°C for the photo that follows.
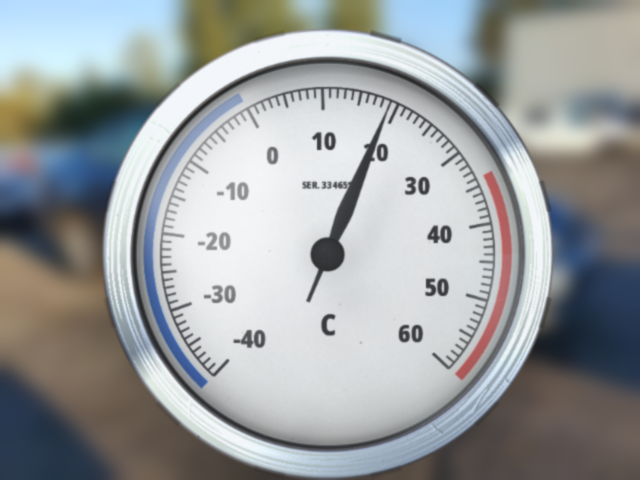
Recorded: value=19 unit=°C
